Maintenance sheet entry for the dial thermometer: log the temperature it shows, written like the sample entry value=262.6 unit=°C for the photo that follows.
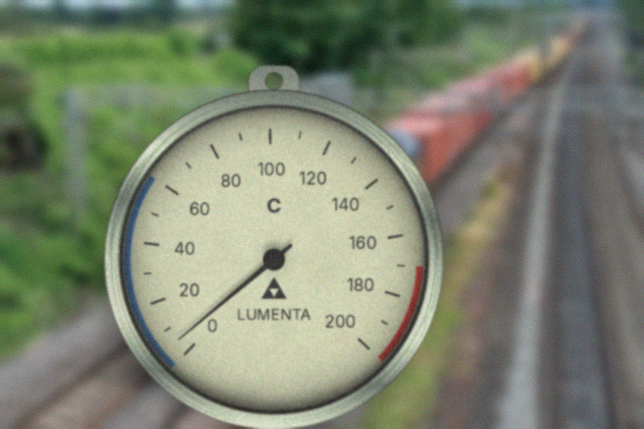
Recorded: value=5 unit=°C
